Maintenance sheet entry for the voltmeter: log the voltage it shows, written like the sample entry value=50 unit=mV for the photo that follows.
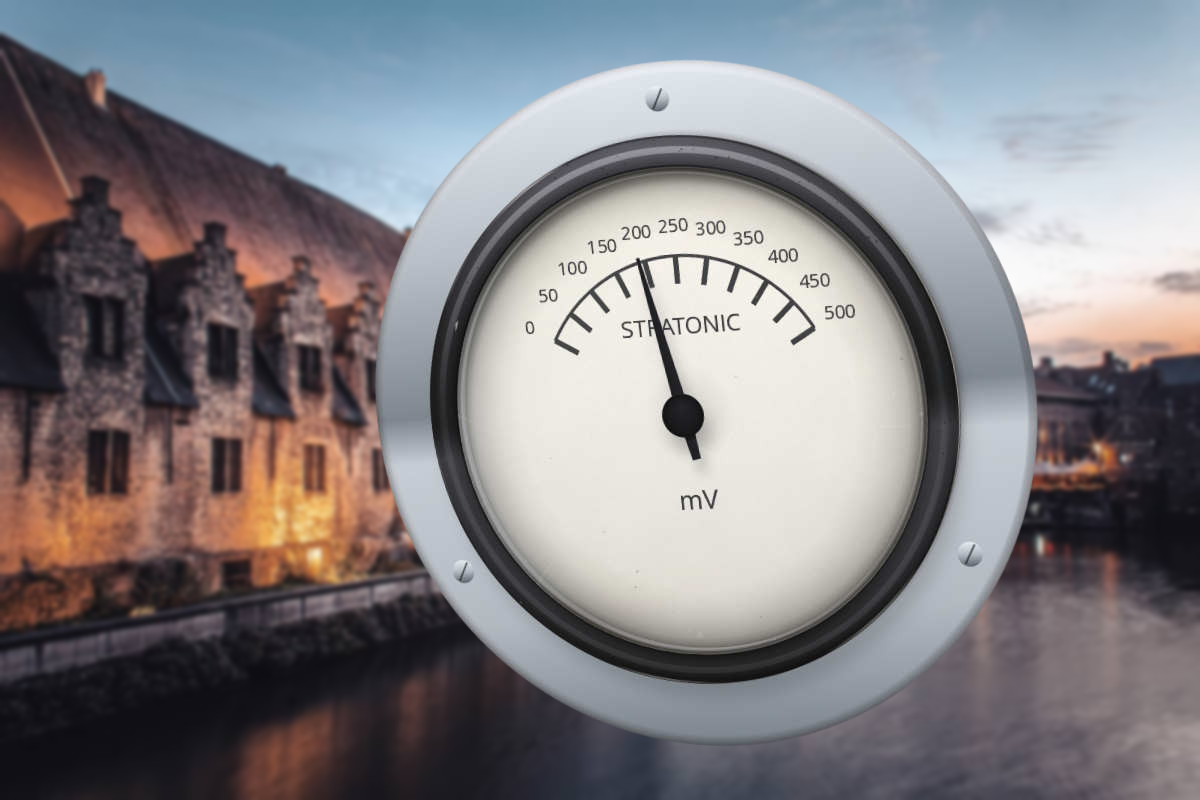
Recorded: value=200 unit=mV
